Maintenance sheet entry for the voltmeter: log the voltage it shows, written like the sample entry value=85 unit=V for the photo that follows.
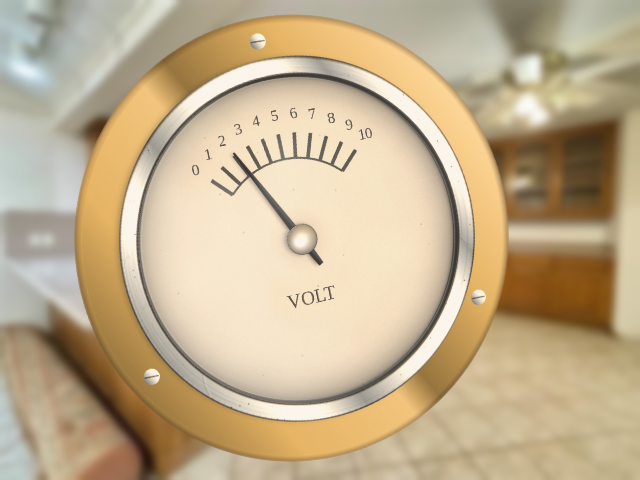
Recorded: value=2 unit=V
